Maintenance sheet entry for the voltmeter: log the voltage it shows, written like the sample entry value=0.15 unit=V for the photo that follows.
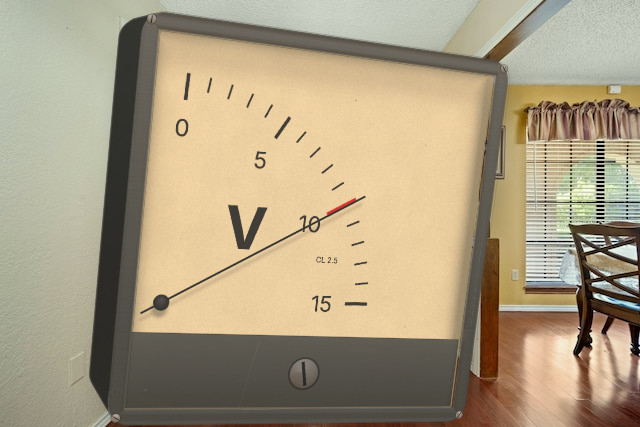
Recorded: value=10 unit=V
